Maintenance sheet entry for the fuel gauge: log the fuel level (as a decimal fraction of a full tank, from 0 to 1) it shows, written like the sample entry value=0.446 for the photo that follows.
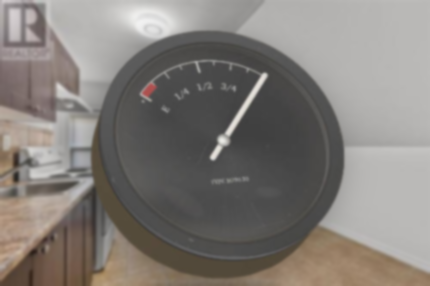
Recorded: value=1
